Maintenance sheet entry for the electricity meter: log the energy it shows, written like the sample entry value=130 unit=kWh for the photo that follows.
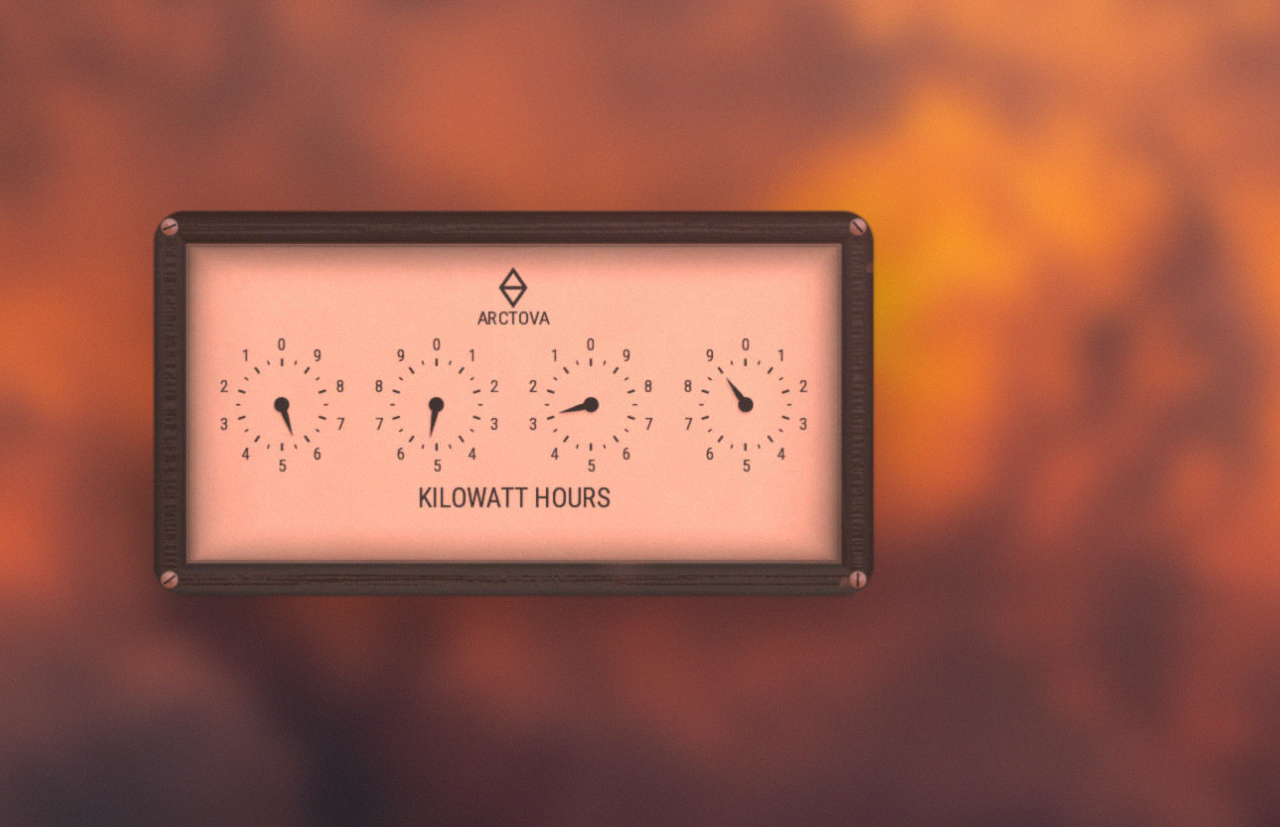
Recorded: value=5529 unit=kWh
